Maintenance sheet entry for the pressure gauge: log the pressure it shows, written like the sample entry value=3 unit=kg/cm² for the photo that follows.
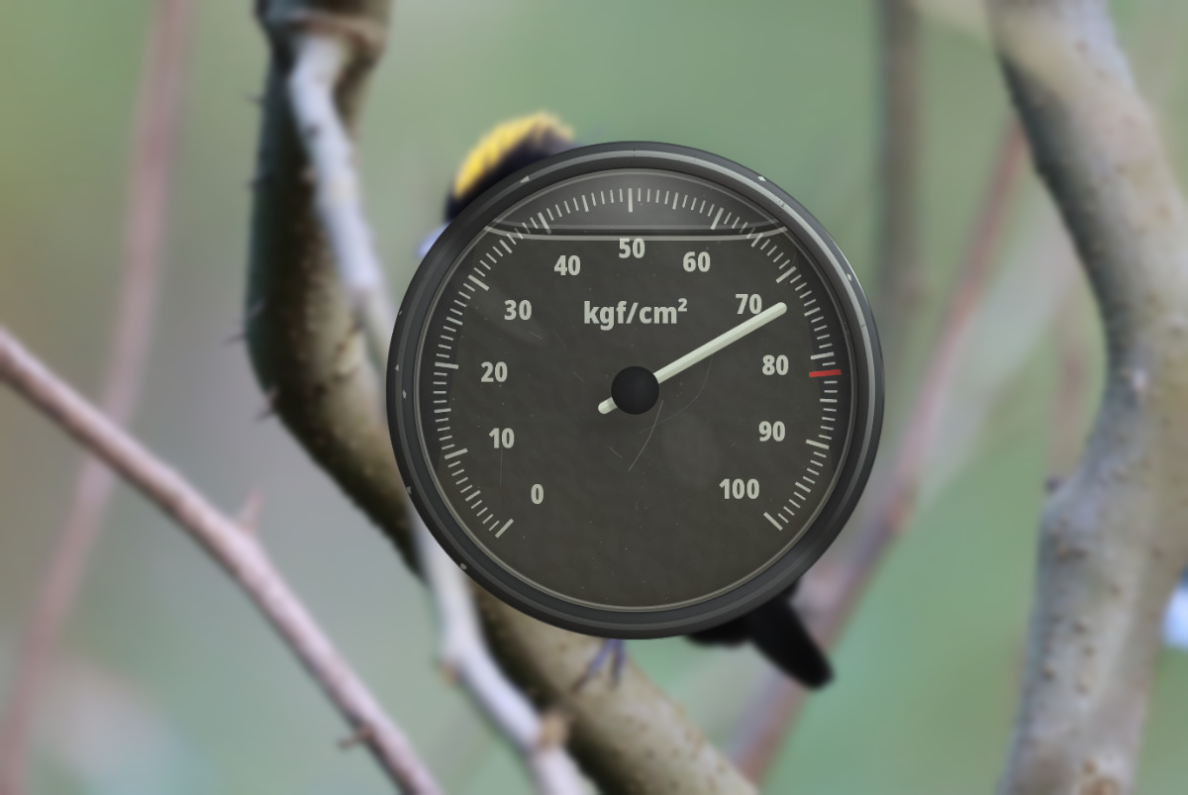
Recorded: value=73 unit=kg/cm²
